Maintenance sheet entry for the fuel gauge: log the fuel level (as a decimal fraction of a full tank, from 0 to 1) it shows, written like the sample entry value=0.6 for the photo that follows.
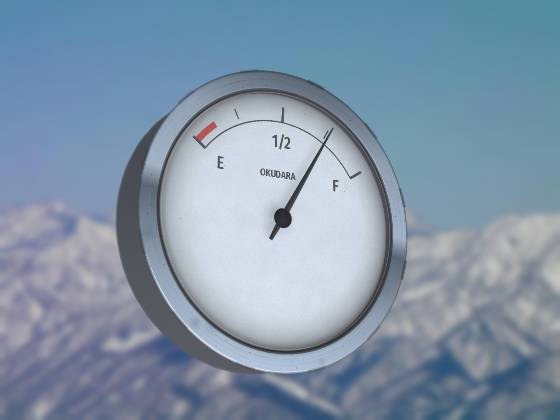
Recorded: value=0.75
